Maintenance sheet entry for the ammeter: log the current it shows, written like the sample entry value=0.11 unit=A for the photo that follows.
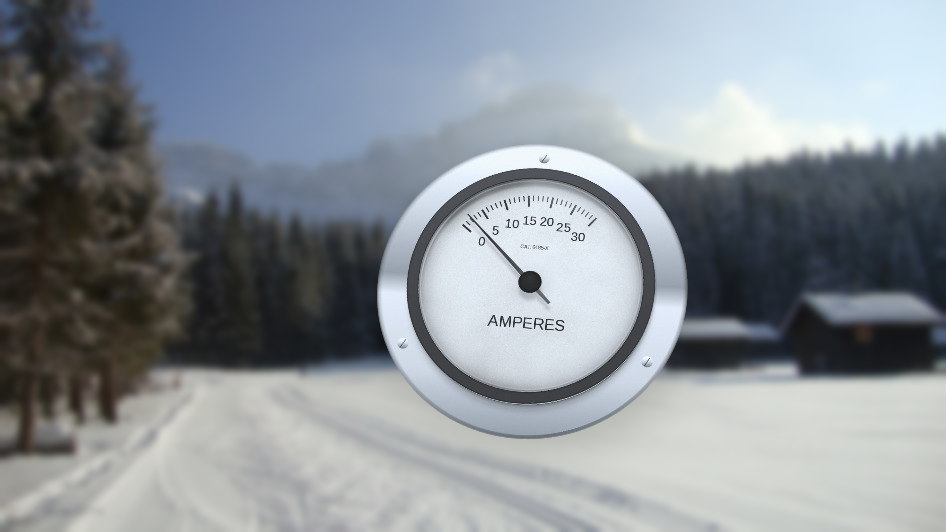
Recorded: value=2 unit=A
